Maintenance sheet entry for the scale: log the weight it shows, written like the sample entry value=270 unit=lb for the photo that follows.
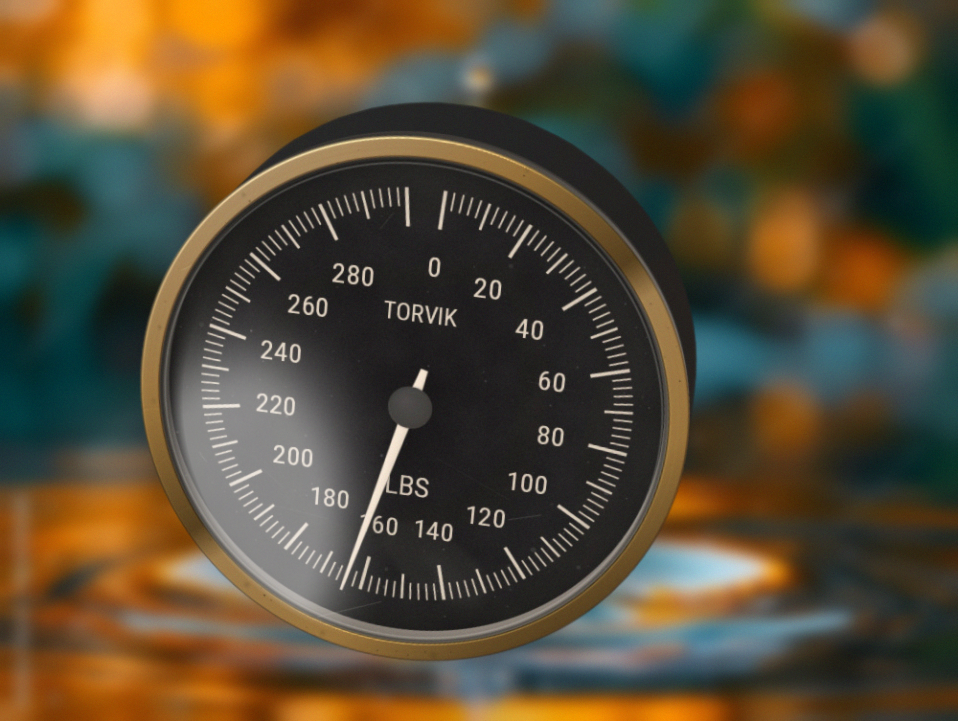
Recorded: value=164 unit=lb
